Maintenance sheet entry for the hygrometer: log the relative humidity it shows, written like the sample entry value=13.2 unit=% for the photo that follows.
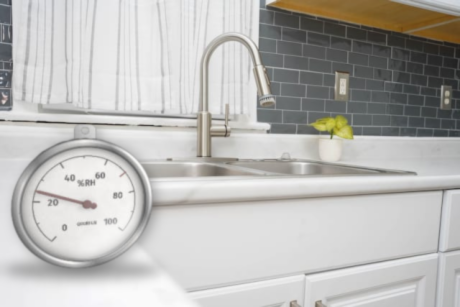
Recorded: value=25 unit=%
